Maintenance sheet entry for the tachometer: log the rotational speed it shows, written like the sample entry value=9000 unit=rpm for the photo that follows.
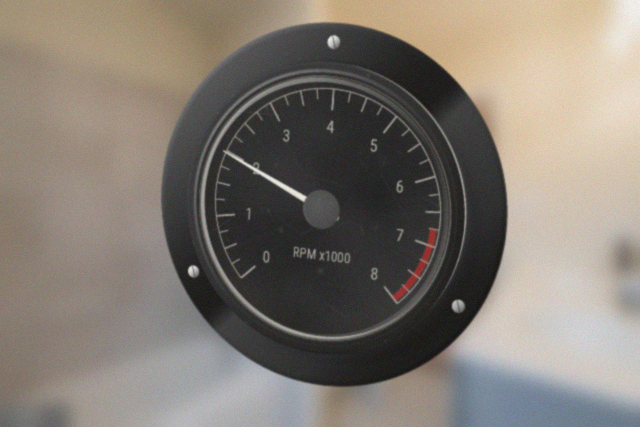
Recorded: value=2000 unit=rpm
